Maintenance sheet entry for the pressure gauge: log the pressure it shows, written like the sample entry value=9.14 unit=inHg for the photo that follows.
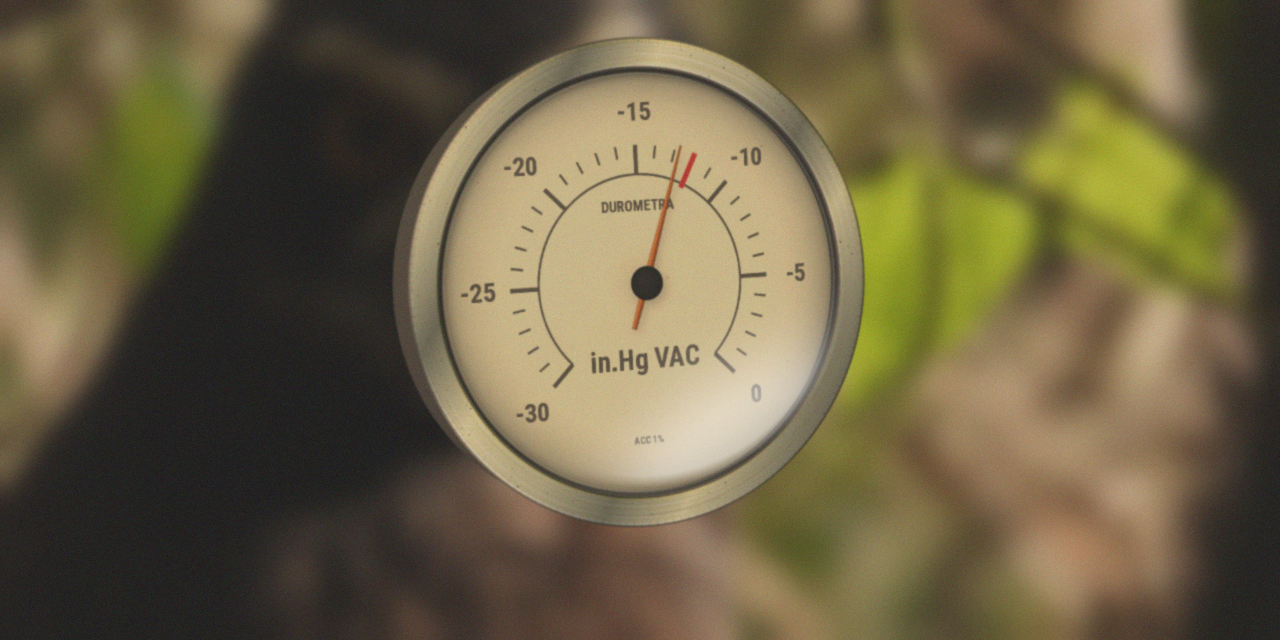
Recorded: value=-13 unit=inHg
